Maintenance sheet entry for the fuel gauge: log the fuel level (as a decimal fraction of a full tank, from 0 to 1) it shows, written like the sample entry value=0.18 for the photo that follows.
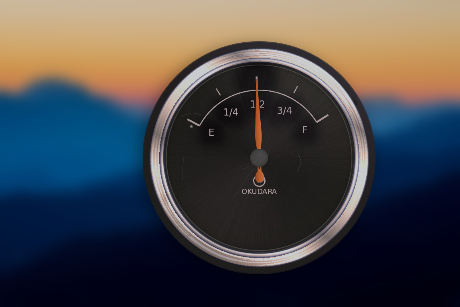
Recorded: value=0.5
